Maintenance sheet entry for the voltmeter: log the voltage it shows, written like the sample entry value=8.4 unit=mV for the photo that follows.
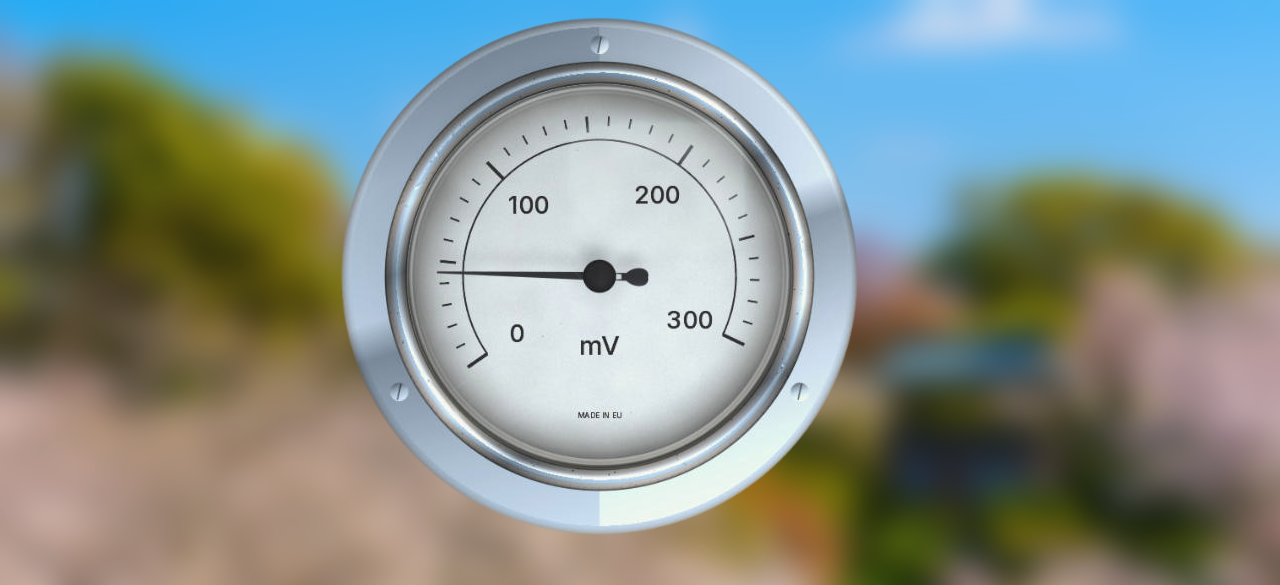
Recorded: value=45 unit=mV
